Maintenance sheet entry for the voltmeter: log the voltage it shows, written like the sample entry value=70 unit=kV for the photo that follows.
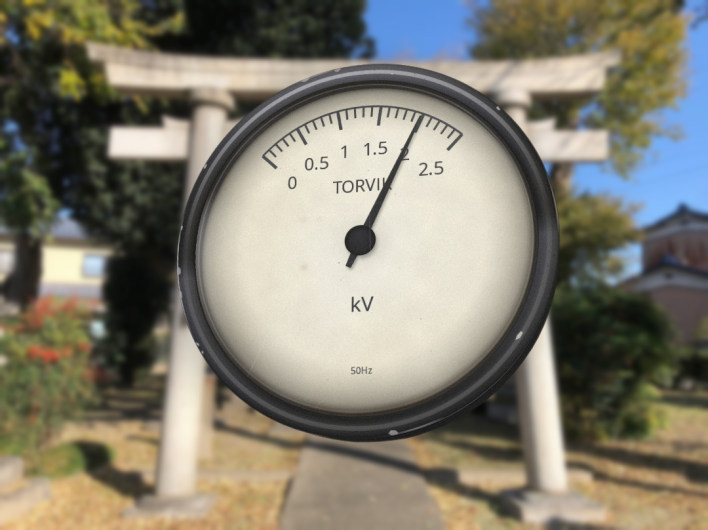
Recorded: value=2 unit=kV
